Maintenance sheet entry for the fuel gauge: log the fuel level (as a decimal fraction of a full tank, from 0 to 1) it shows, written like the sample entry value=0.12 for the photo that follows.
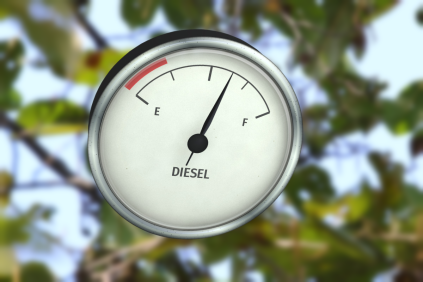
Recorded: value=0.625
